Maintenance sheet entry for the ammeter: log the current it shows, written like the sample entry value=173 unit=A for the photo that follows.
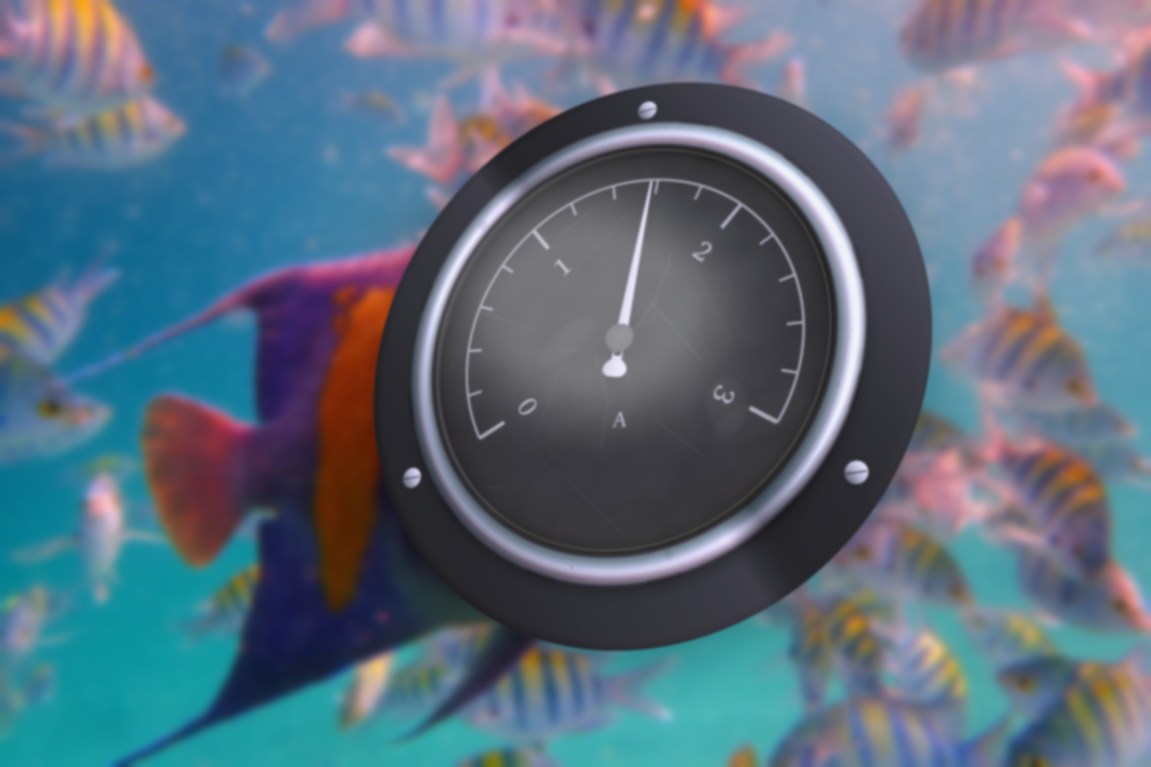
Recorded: value=1.6 unit=A
